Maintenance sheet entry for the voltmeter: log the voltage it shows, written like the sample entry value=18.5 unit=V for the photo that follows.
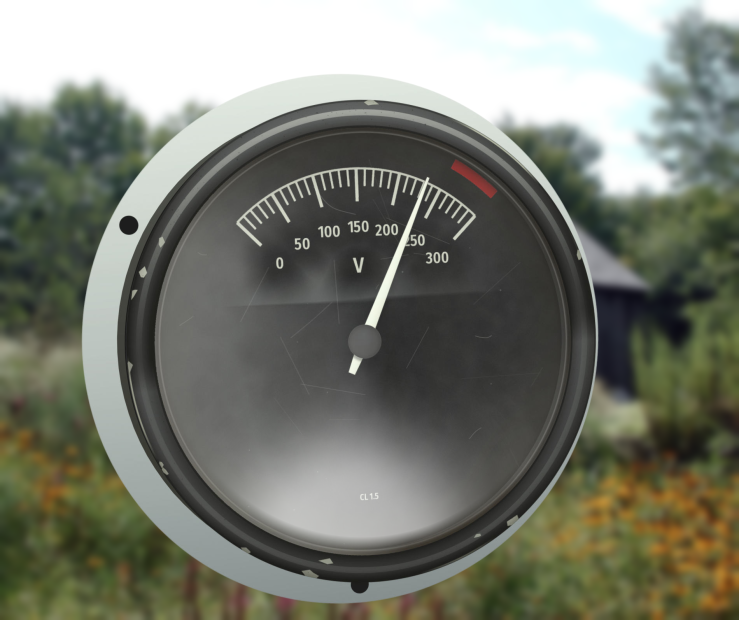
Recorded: value=230 unit=V
